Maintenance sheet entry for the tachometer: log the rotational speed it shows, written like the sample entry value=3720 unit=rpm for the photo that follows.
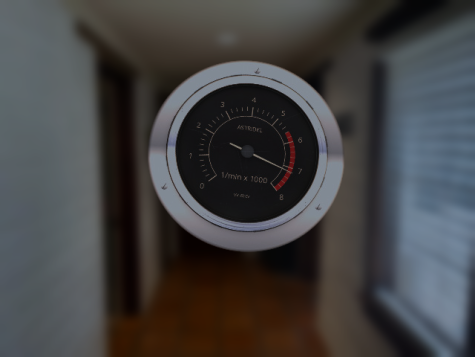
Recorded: value=7200 unit=rpm
